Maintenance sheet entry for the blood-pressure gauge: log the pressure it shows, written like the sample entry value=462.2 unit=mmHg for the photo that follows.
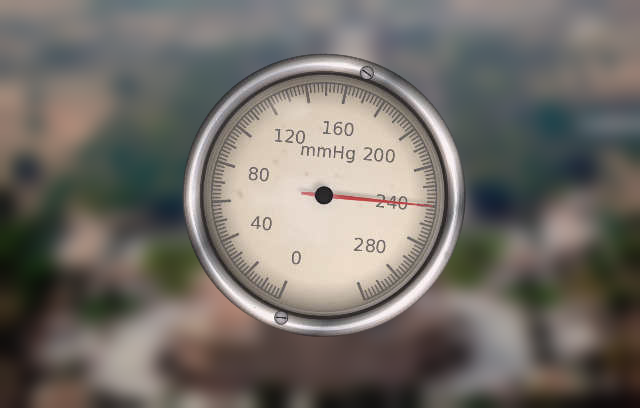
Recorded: value=240 unit=mmHg
